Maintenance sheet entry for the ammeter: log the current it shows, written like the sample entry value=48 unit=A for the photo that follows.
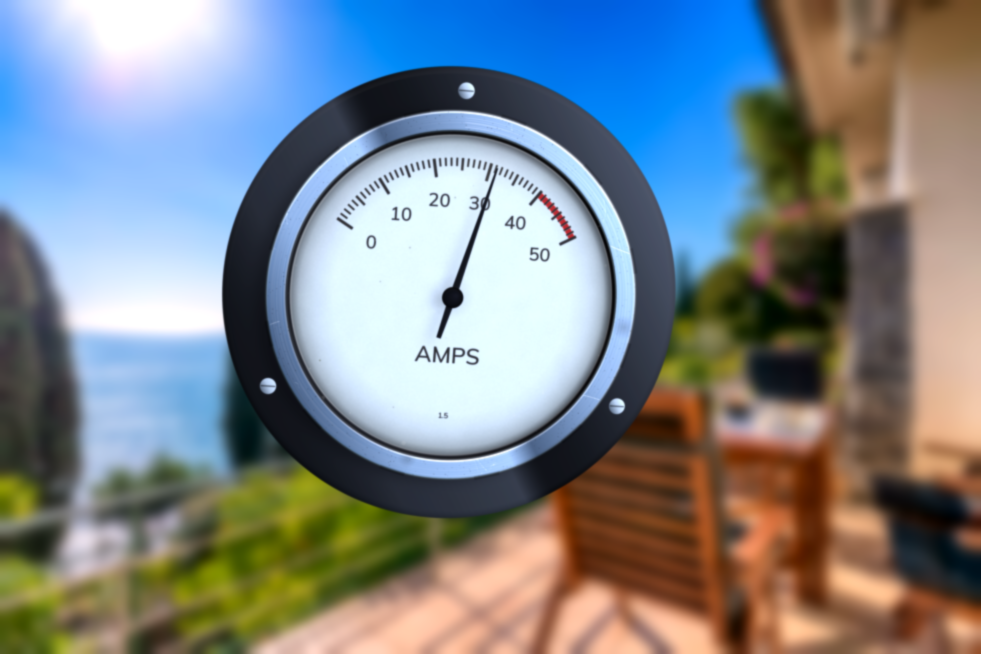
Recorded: value=31 unit=A
